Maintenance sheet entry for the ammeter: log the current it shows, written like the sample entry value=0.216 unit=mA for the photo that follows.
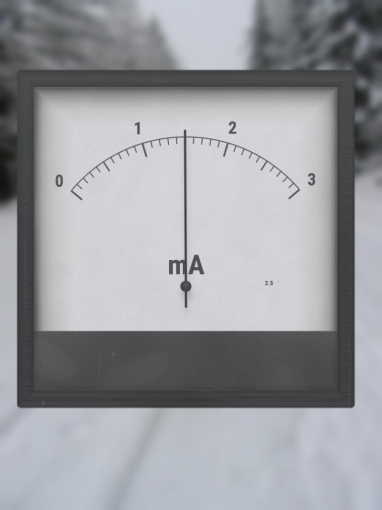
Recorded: value=1.5 unit=mA
